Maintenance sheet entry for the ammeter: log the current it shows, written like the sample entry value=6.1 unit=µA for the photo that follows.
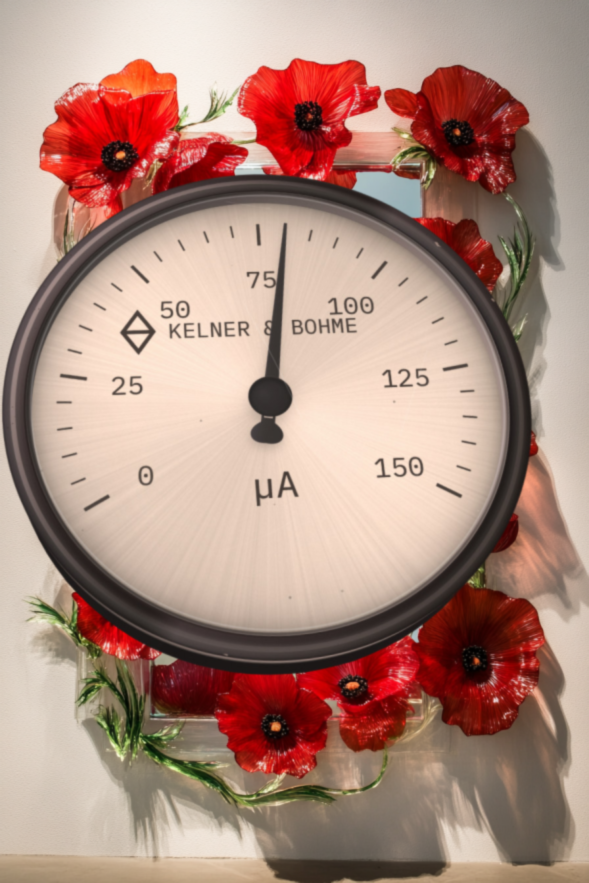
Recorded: value=80 unit=µA
